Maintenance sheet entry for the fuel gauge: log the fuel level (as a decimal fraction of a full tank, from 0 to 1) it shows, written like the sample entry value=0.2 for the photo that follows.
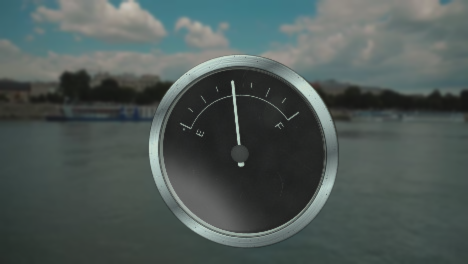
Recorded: value=0.5
